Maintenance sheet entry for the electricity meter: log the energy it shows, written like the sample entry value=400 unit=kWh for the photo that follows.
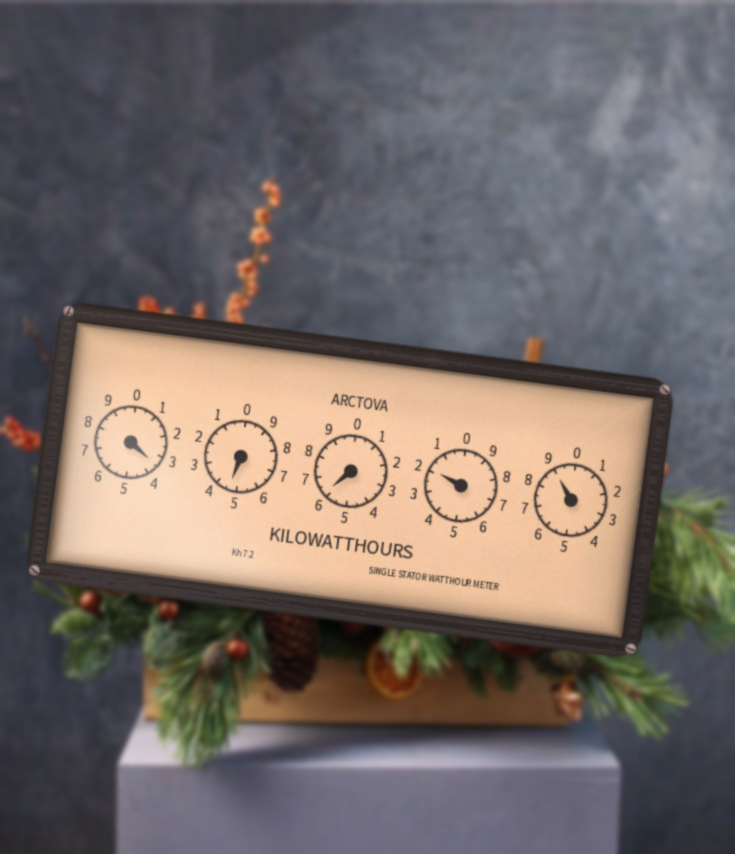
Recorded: value=34619 unit=kWh
